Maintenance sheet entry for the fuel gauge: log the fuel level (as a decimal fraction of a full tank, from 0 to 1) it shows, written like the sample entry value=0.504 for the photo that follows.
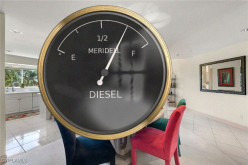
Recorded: value=0.75
